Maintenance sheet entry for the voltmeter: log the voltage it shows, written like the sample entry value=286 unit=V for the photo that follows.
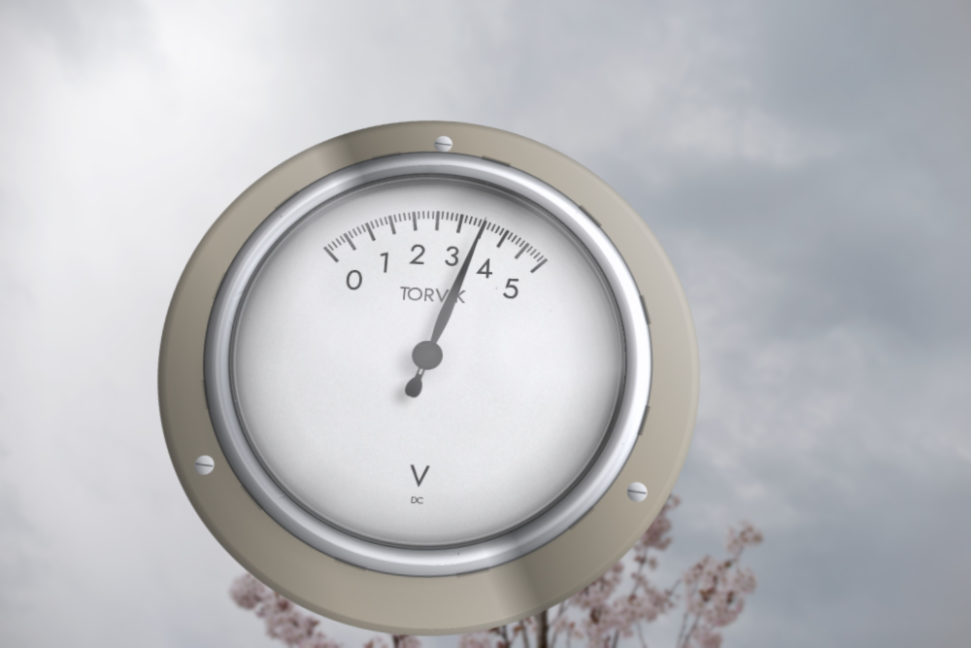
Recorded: value=3.5 unit=V
